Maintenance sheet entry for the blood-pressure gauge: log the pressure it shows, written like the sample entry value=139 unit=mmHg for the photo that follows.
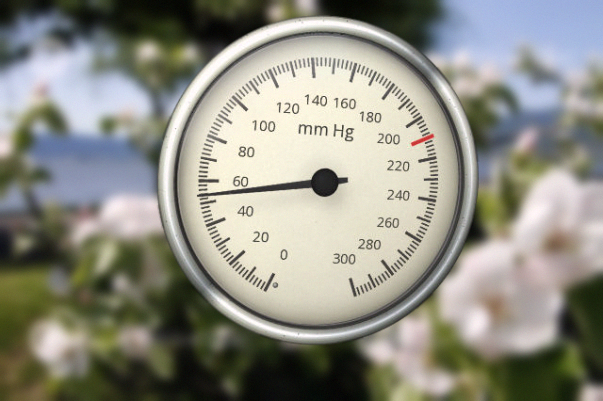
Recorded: value=54 unit=mmHg
